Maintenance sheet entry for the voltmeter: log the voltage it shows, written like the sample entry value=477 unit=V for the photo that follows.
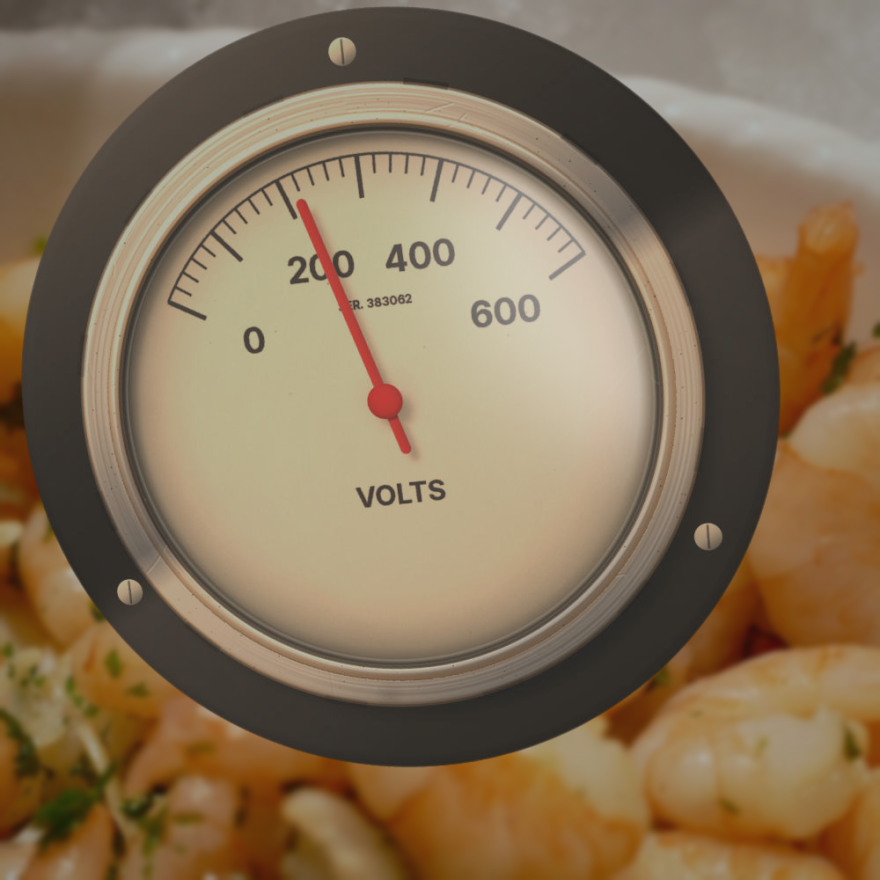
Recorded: value=220 unit=V
